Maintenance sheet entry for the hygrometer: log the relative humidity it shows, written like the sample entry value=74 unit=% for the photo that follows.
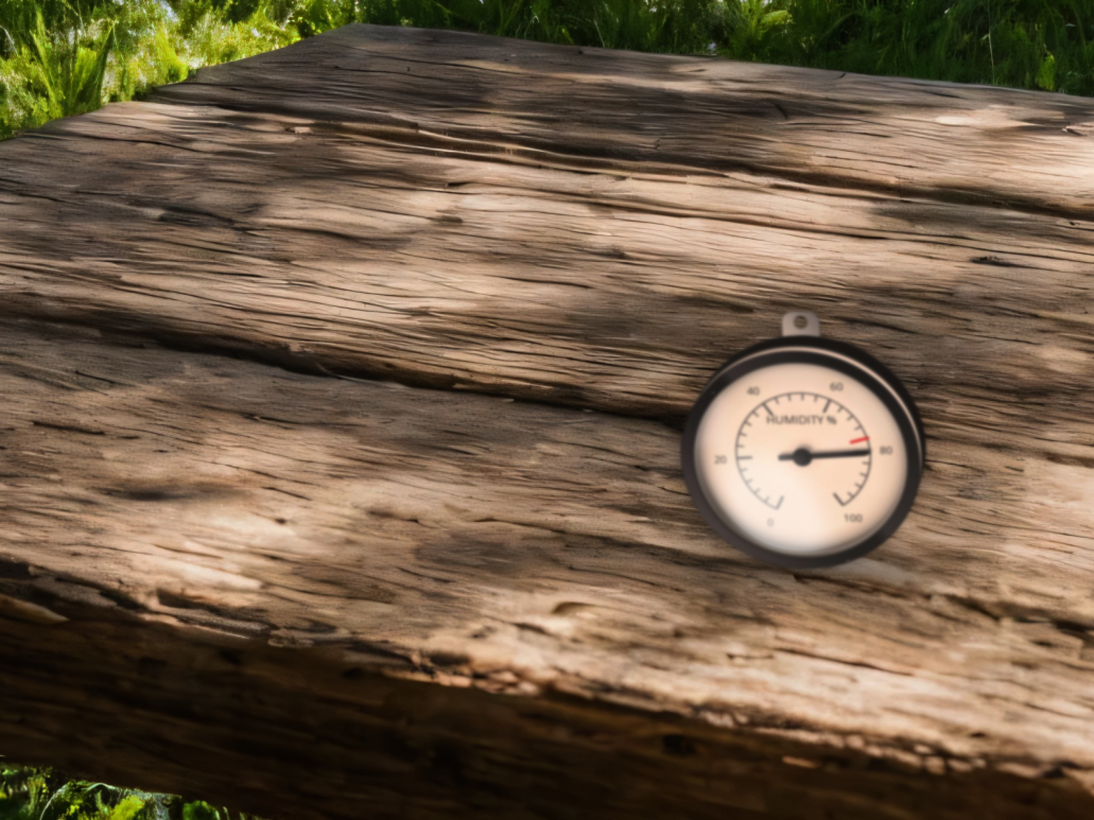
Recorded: value=80 unit=%
